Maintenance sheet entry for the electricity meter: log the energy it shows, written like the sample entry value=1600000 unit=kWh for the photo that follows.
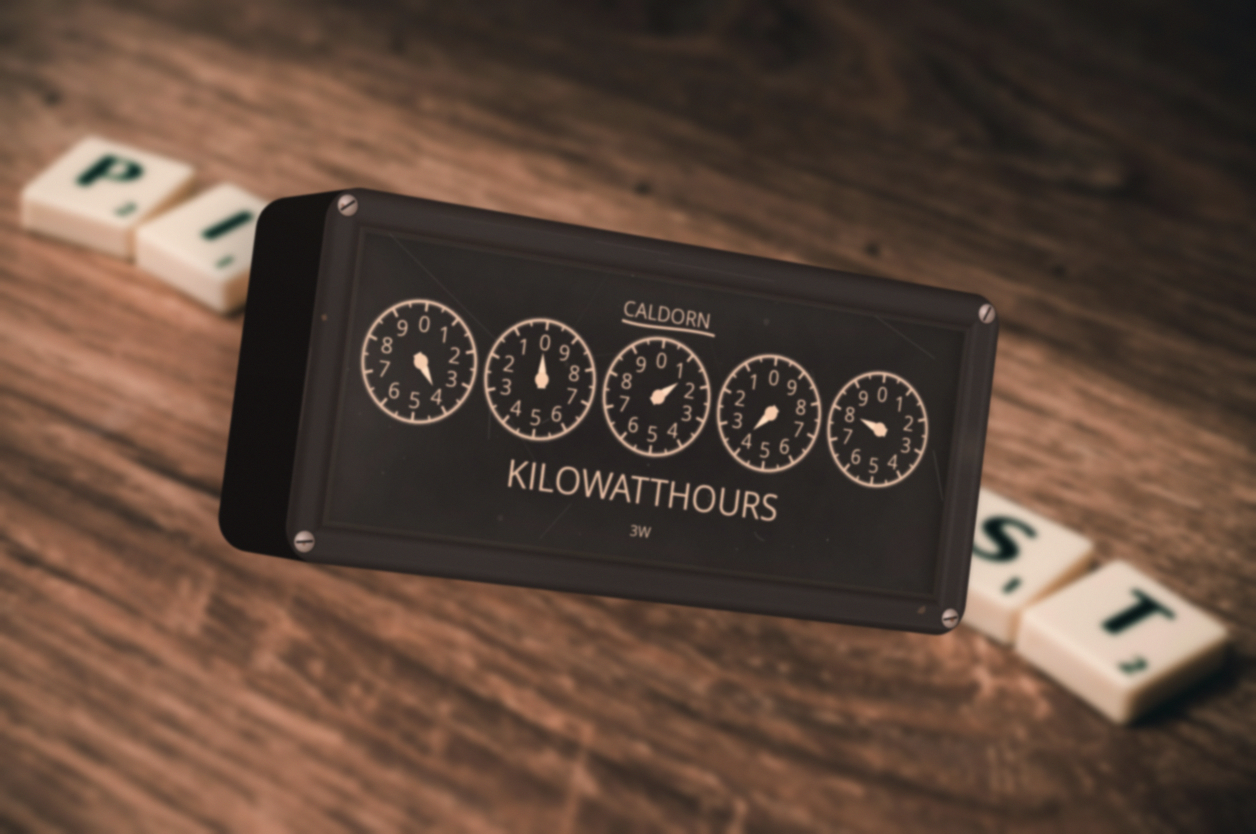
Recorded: value=40138 unit=kWh
